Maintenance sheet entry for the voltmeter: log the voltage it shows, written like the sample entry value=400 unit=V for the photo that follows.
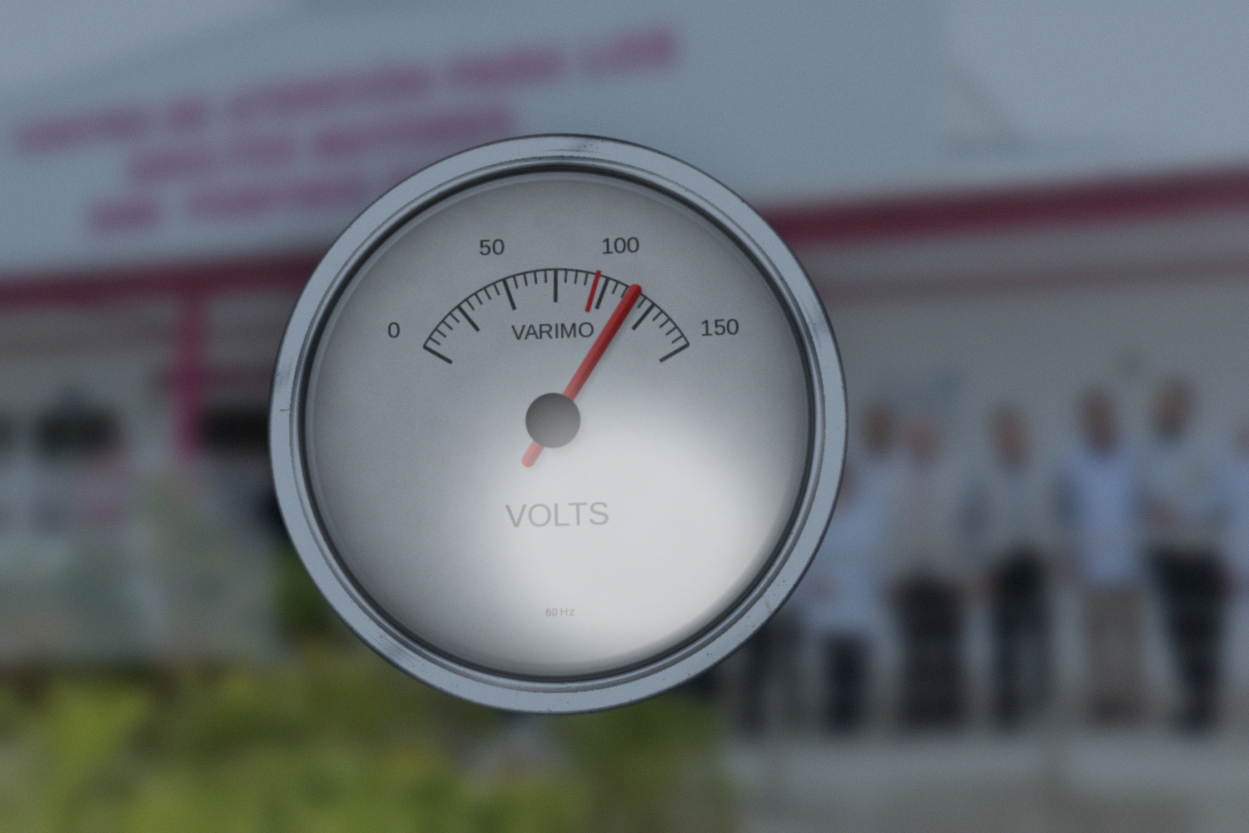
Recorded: value=115 unit=V
